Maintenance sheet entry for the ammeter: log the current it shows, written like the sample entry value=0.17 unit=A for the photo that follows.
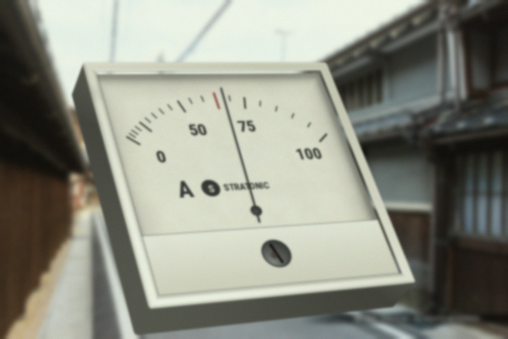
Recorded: value=67.5 unit=A
